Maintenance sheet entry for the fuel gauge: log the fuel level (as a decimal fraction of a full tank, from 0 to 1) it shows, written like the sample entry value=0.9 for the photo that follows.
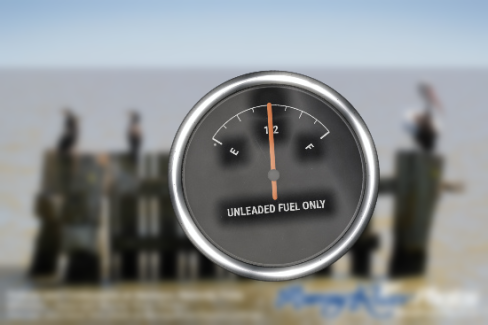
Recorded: value=0.5
